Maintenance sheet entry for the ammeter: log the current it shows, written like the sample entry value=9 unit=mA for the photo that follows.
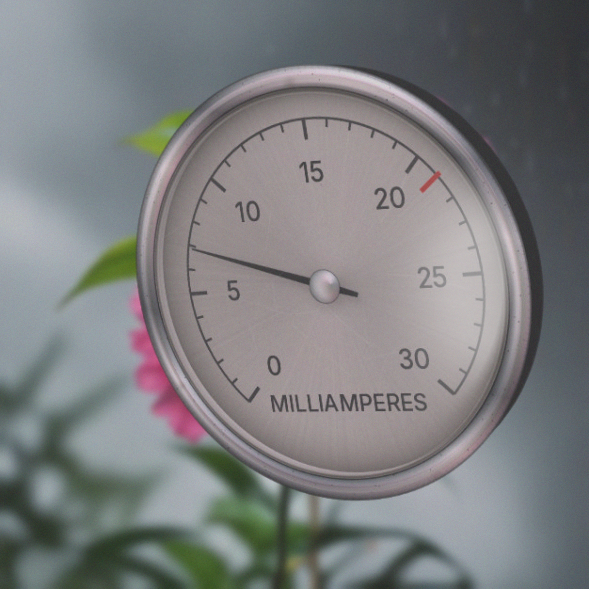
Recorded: value=7 unit=mA
